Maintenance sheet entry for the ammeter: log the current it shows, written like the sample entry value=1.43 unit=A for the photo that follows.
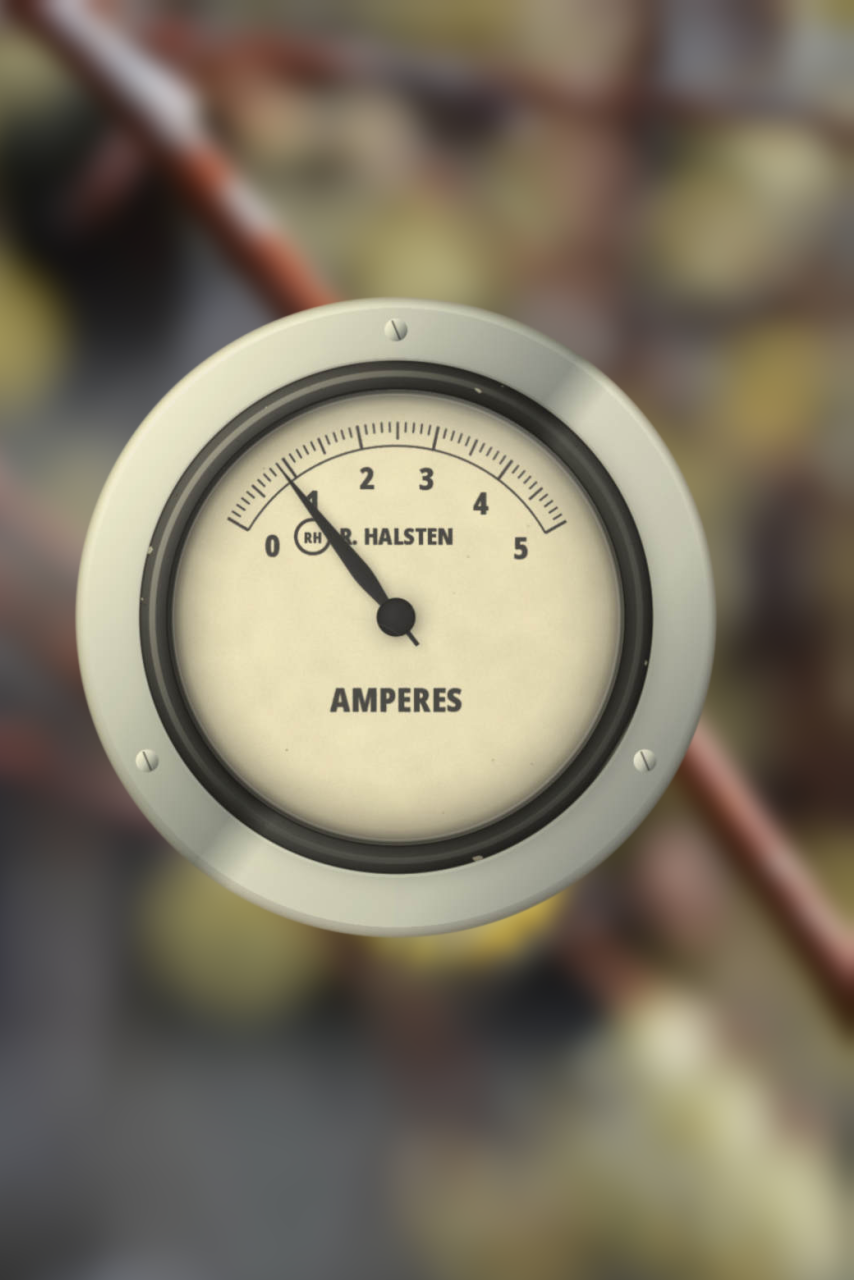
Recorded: value=0.9 unit=A
